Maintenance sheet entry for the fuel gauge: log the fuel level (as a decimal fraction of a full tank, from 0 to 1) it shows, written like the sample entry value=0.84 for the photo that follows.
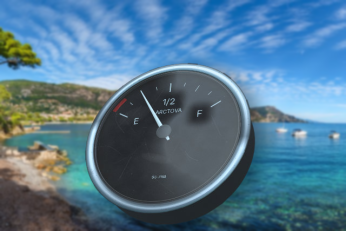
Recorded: value=0.25
